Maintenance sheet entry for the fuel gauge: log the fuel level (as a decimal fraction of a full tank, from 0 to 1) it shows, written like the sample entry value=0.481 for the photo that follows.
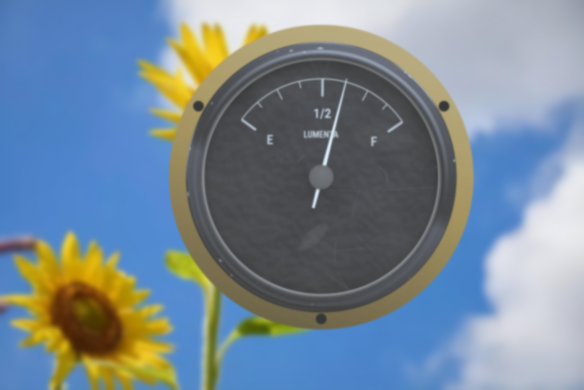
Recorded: value=0.625
